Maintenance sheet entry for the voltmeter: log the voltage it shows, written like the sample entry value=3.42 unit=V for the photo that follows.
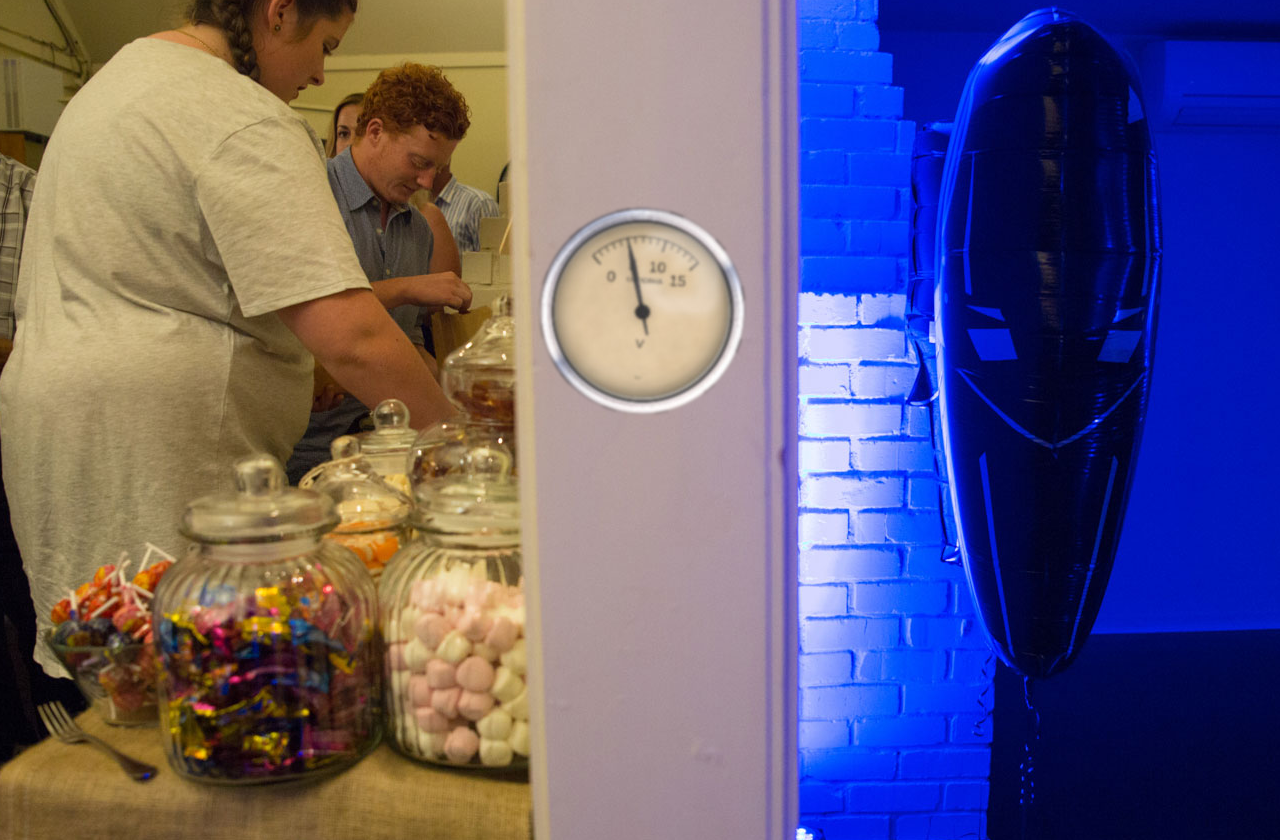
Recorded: value=5 unit=V
